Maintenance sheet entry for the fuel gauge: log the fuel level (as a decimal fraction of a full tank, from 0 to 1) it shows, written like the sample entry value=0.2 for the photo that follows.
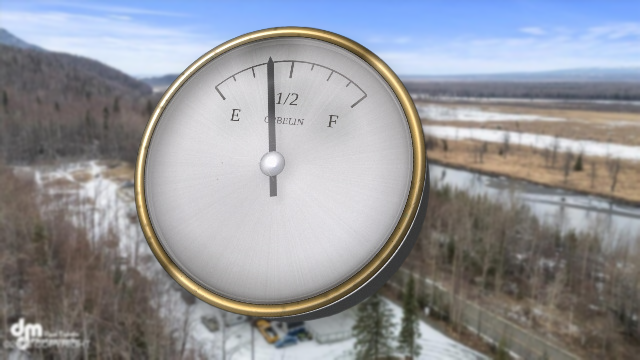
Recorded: value=0.375
